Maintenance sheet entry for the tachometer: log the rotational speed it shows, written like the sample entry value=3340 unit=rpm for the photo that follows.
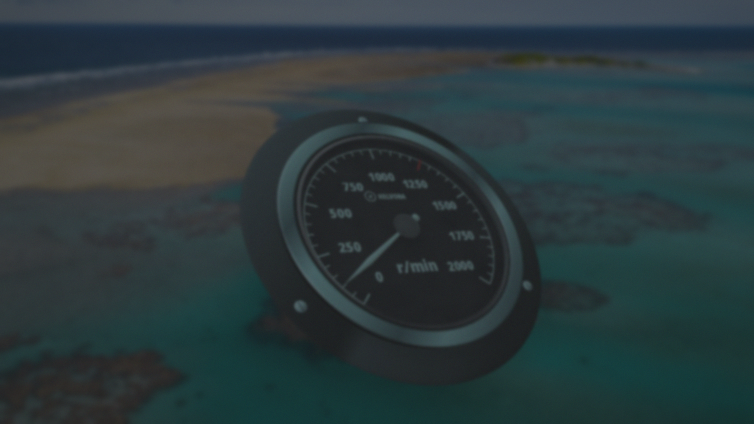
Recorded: value=100 unit=rpm
